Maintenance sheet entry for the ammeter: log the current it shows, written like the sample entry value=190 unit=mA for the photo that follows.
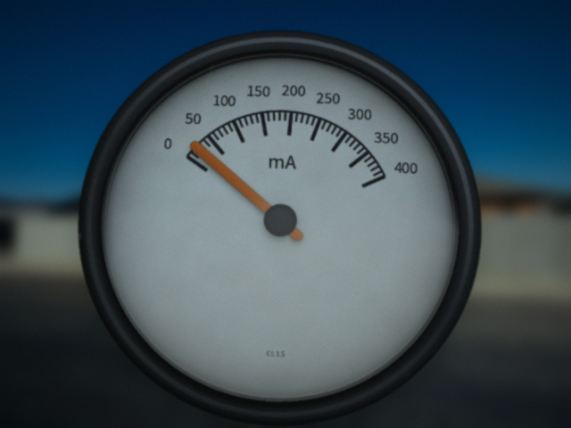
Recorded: value=20 unit=mA
